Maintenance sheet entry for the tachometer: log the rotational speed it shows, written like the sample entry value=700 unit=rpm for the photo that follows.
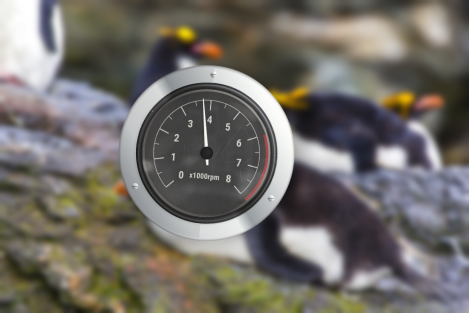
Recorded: value=3750 unit=rpm
